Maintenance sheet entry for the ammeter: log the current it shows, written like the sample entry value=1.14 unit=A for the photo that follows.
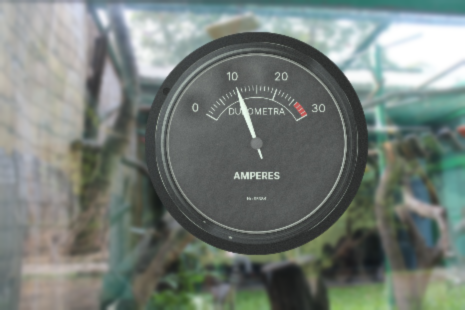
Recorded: value=10 unit=A
